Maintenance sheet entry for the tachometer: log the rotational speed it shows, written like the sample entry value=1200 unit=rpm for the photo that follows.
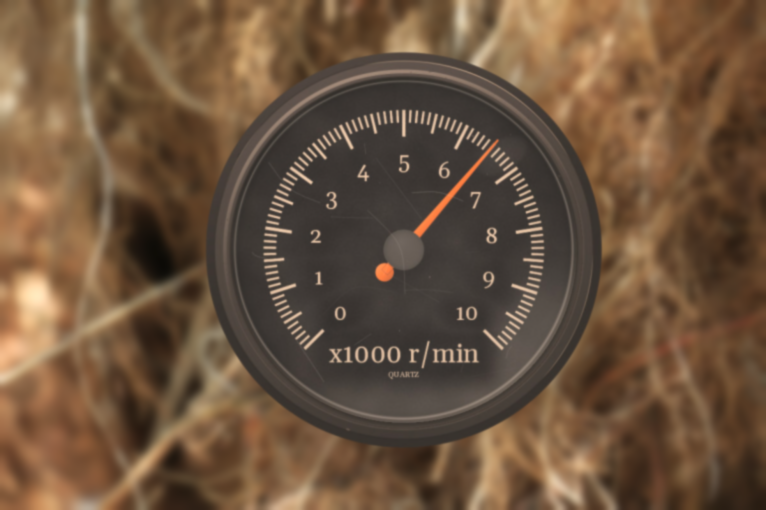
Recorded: value=6500 unit=rpm
